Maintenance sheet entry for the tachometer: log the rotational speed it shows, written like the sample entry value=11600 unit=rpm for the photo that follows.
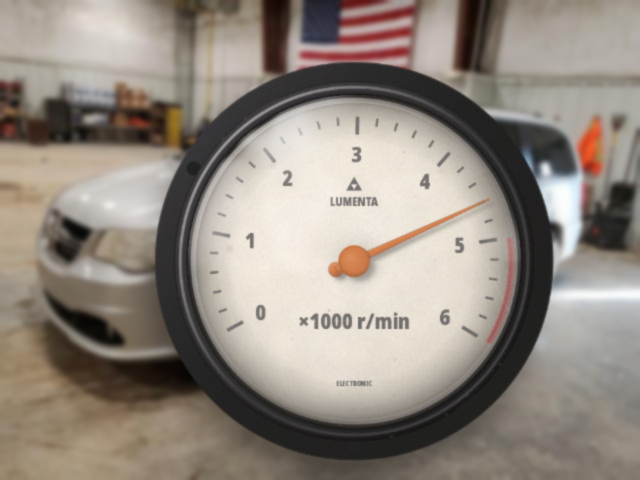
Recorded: value=4600 unit=rpm
